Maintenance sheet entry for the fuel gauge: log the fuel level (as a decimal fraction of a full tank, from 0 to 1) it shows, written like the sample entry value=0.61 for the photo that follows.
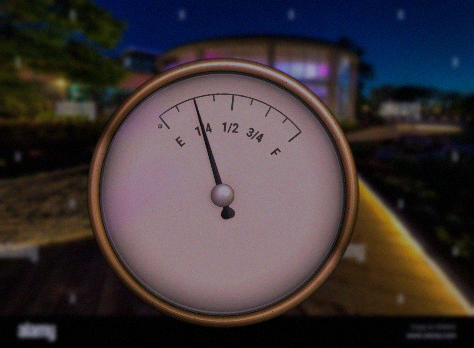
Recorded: value=0.25
